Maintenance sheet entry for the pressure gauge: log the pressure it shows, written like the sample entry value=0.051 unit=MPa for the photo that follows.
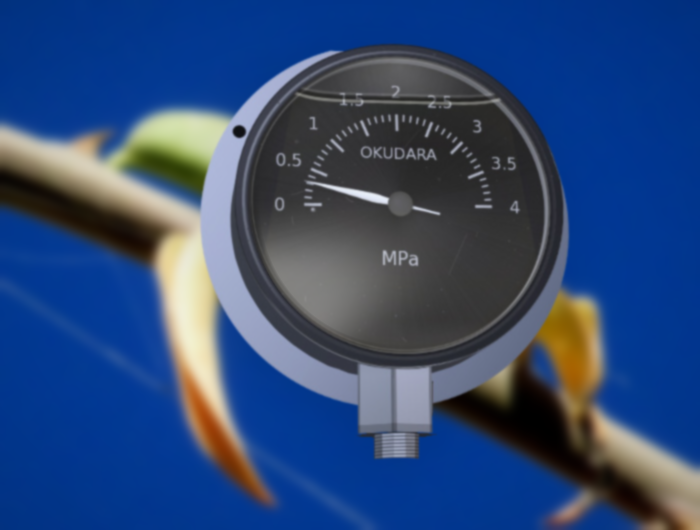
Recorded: value=0.3 unit=MPa
